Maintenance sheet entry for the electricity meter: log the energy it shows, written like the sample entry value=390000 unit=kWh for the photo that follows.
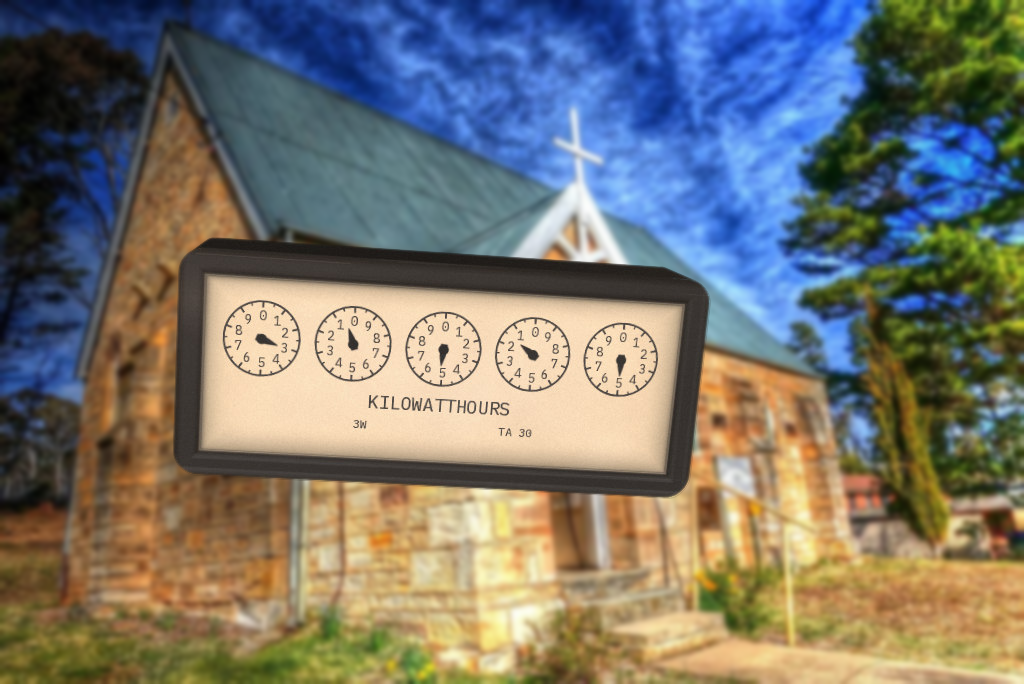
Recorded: value=30515 unit=kWh
